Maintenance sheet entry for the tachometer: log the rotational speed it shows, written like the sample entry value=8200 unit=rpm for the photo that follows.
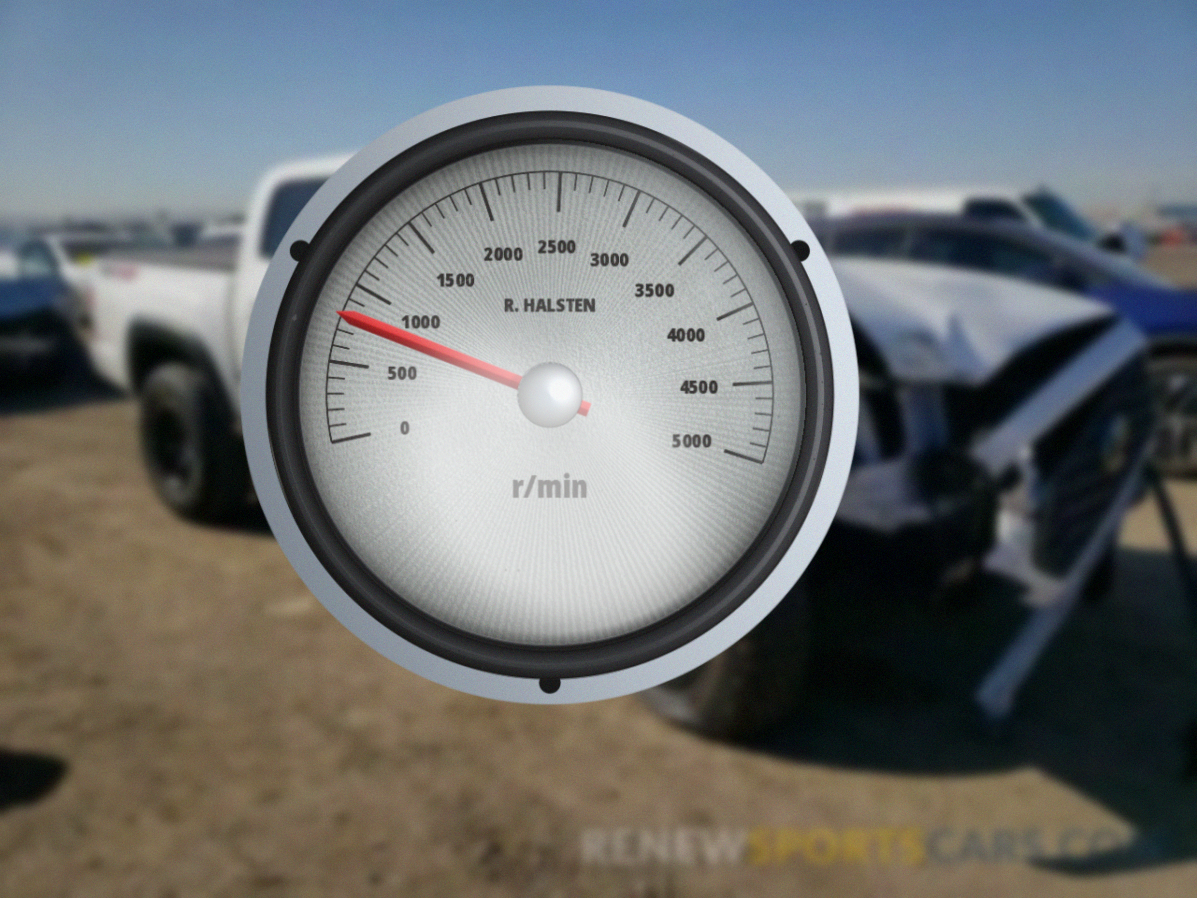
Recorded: value=800 unit=rpm
